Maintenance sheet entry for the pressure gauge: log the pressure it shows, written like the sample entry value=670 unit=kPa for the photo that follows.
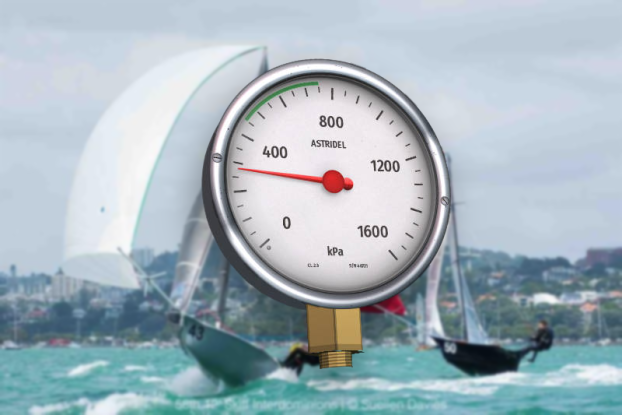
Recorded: value=275 unit=kPa
